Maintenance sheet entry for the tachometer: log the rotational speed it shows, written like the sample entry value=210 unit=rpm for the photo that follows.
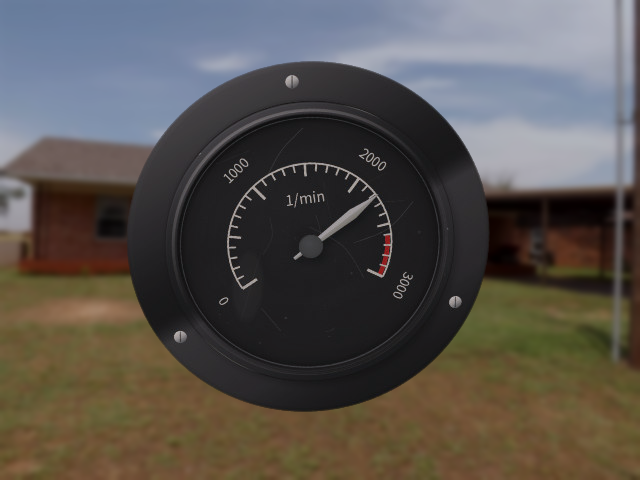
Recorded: value=2200 unit=rpm
